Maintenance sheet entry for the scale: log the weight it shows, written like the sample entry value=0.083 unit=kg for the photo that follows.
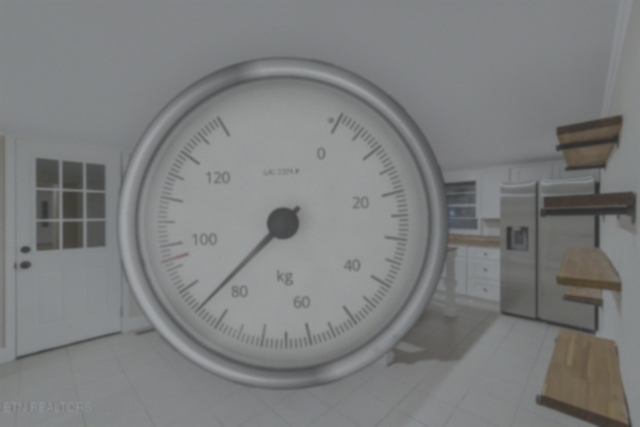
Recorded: value=85 unit=kg
